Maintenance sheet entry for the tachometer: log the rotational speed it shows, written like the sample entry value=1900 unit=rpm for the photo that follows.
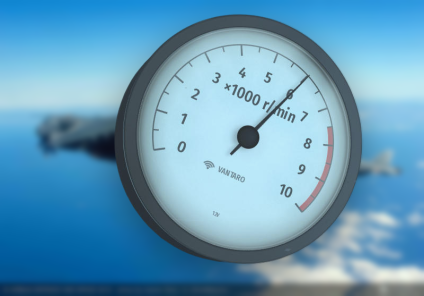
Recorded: value=6000 unit=rpm
